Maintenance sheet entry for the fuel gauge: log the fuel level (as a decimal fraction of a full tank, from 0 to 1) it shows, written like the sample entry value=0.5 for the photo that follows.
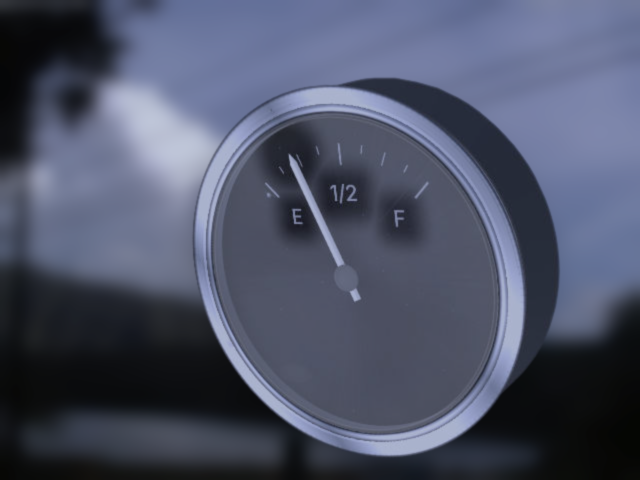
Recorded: value=0.25
